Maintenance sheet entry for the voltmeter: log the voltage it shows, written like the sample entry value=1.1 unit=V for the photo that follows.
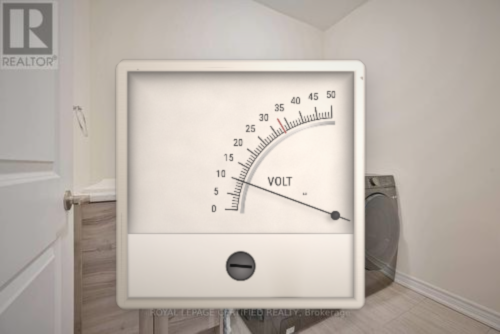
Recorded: value=10 unit=V
